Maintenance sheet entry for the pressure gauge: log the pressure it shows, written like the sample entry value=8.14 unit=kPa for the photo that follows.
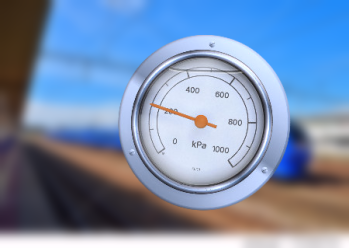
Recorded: value=200 unit=kPa
